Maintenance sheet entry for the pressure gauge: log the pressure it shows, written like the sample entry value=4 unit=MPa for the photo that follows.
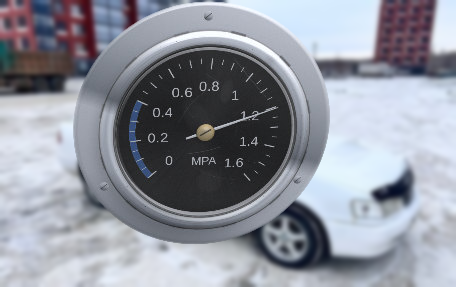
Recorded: value=1.2 unit=MPa
